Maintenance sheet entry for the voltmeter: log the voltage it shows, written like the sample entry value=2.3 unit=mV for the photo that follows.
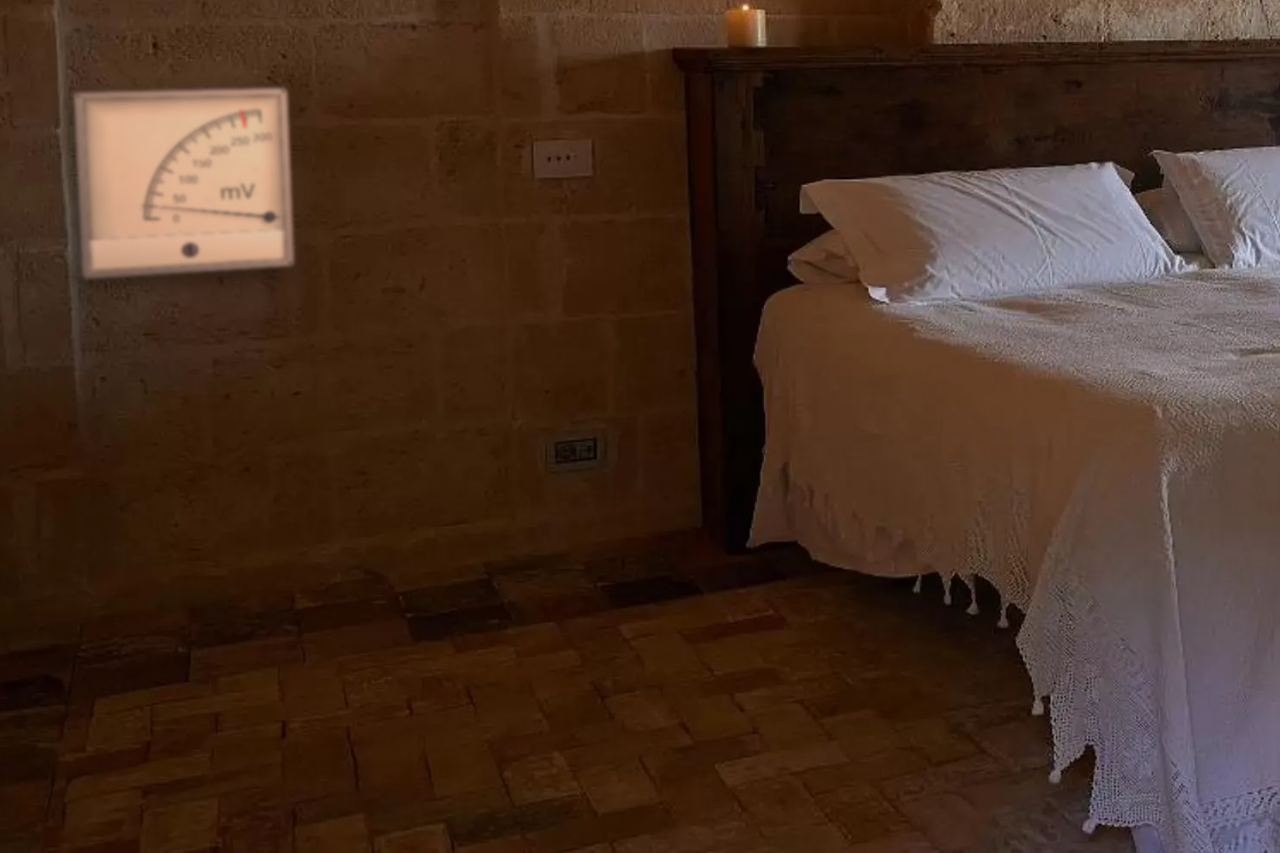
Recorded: value=25 unit=mV
